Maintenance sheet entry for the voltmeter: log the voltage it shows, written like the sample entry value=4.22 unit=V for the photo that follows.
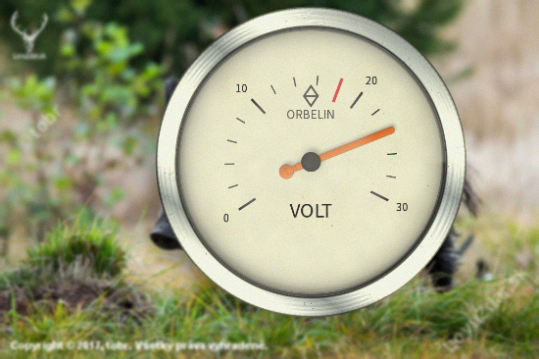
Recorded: value=24 unit=V
